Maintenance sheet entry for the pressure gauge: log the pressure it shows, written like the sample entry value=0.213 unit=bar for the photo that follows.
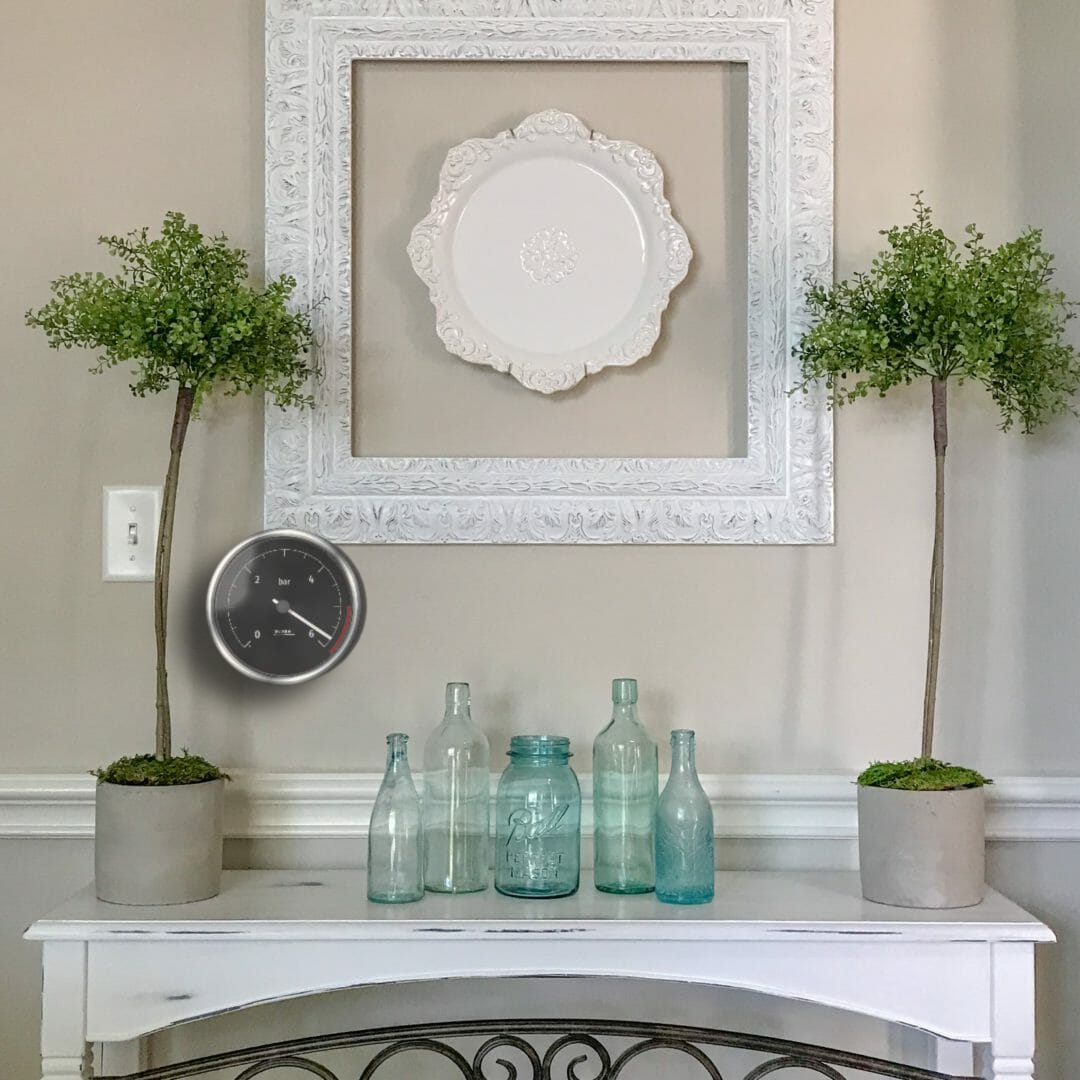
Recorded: value=5.75 unit=bar
